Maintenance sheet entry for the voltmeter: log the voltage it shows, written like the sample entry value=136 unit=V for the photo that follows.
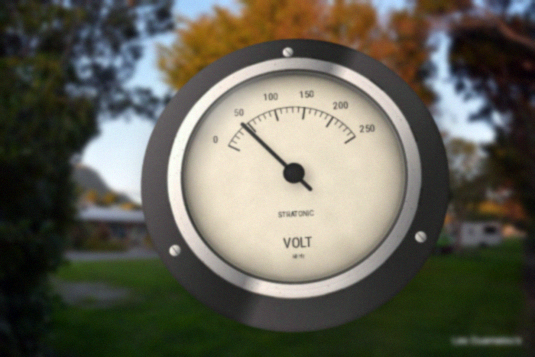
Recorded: value=40 unit=V
